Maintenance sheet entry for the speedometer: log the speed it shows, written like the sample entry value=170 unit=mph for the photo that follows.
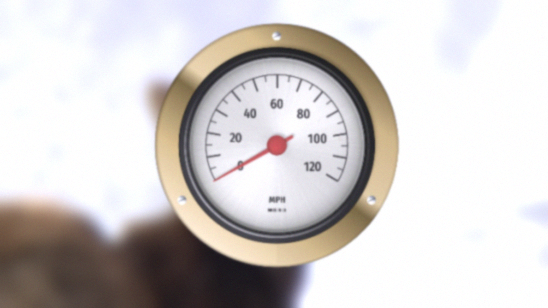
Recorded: value=0 unit=mph
